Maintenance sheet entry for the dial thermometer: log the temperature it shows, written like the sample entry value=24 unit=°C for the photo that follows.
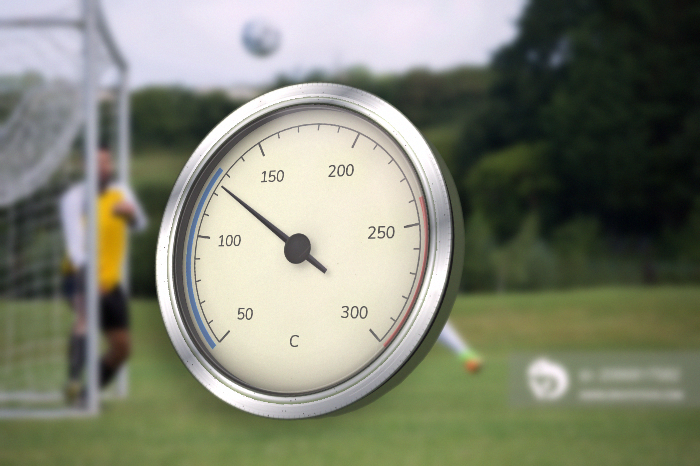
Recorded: value=125 unit=°C
